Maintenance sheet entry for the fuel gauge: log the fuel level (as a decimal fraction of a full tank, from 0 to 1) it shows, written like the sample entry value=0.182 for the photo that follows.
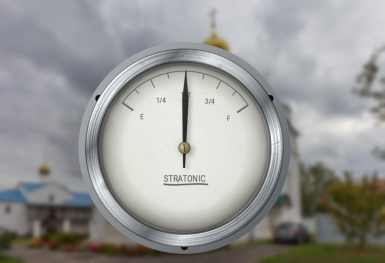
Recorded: value=0.5
